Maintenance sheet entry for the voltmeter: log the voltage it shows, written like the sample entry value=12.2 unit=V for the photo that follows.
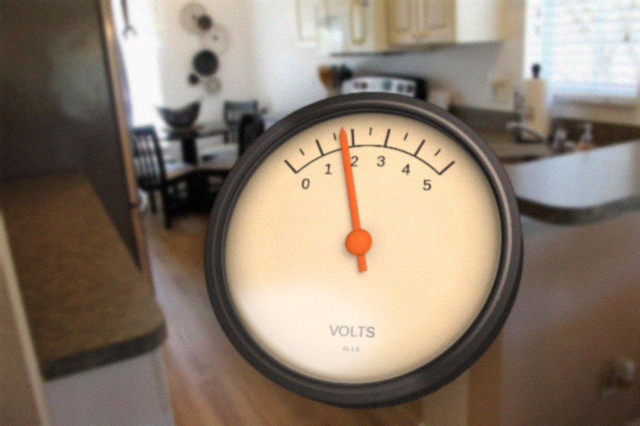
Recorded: value=1.75 unit=V
